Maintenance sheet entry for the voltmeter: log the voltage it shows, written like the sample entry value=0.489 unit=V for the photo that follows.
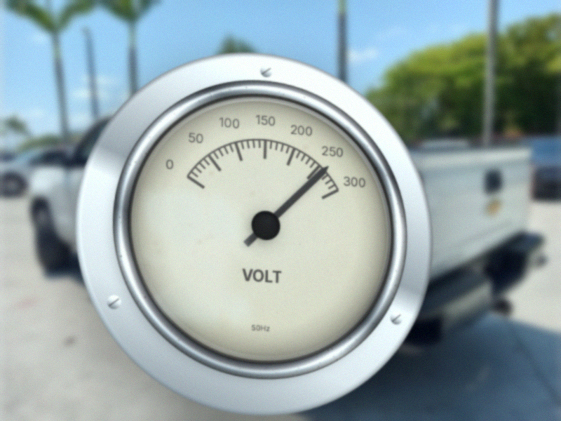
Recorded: value=260 unit=V
